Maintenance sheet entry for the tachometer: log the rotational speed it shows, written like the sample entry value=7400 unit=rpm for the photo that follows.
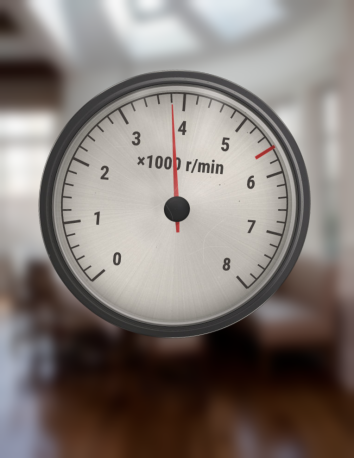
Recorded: value=3800 unit=rpm
